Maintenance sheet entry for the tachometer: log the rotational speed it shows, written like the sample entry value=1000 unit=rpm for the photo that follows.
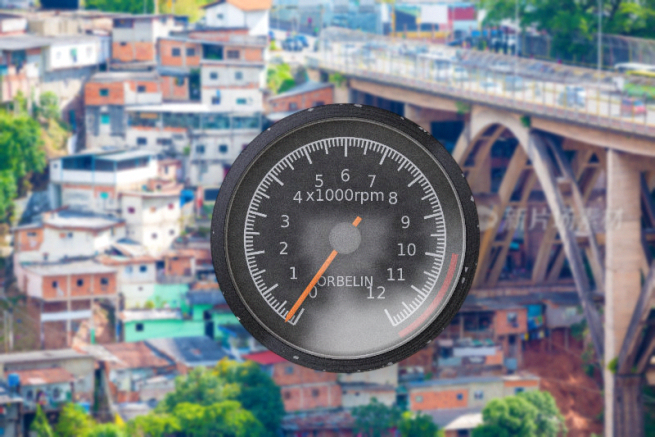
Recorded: value=200 unit=rpm
